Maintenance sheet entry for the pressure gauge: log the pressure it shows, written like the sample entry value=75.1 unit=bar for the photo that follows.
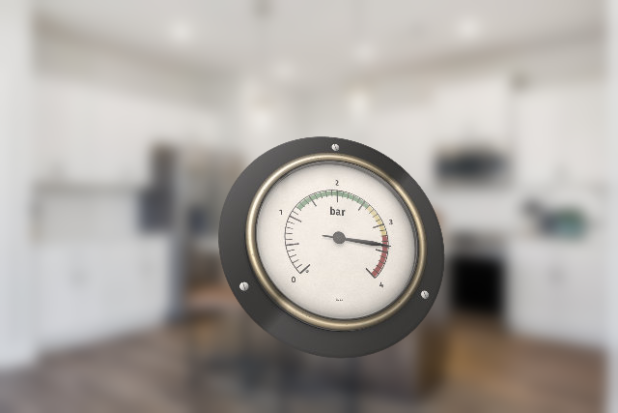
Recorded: value=3.4 unit=bar
